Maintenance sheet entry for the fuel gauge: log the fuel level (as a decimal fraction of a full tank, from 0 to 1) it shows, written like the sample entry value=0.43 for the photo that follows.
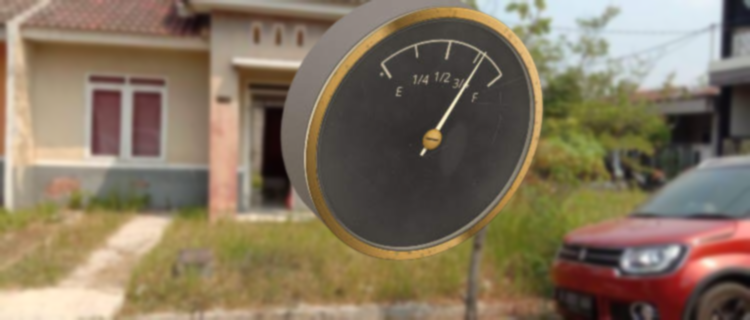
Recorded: value=0.75
